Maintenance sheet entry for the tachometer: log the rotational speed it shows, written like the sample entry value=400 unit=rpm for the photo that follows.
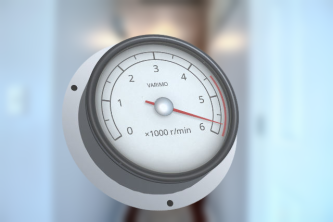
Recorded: value=5750 unit=rpm
